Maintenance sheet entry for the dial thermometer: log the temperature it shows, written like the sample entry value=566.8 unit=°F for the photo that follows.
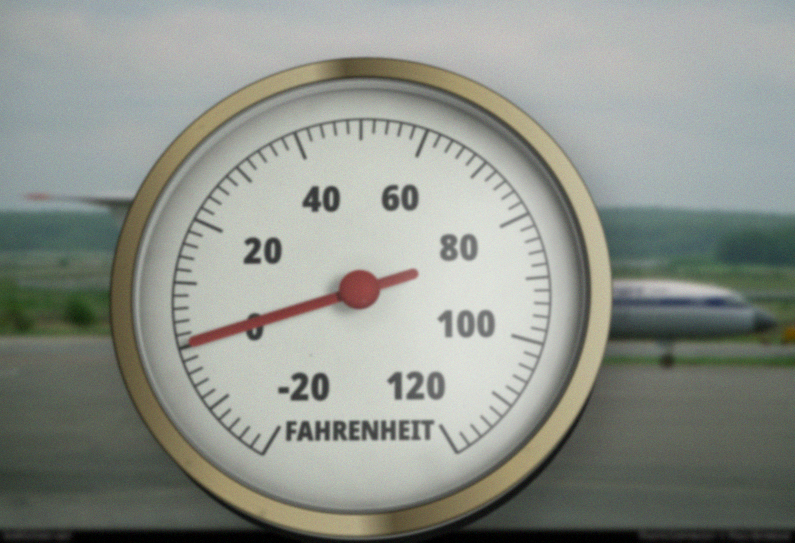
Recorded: value=0 unit=°F
